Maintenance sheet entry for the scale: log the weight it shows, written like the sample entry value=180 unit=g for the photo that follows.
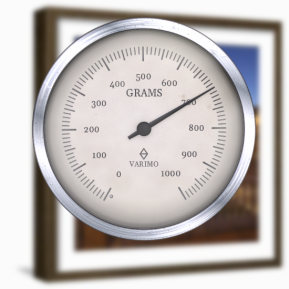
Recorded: value=700 unit=g
